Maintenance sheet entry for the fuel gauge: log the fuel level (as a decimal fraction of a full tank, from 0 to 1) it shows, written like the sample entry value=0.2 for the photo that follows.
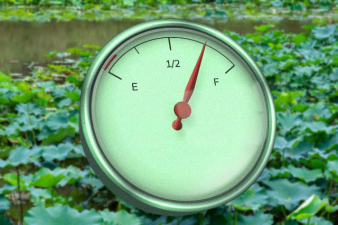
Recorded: value=0.75
